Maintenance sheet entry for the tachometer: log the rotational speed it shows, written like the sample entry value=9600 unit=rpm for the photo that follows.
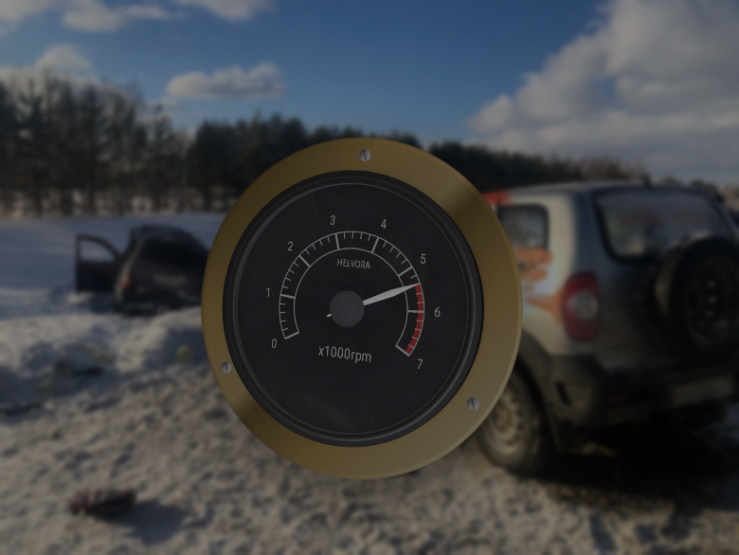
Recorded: value=5400 unit=rpm
